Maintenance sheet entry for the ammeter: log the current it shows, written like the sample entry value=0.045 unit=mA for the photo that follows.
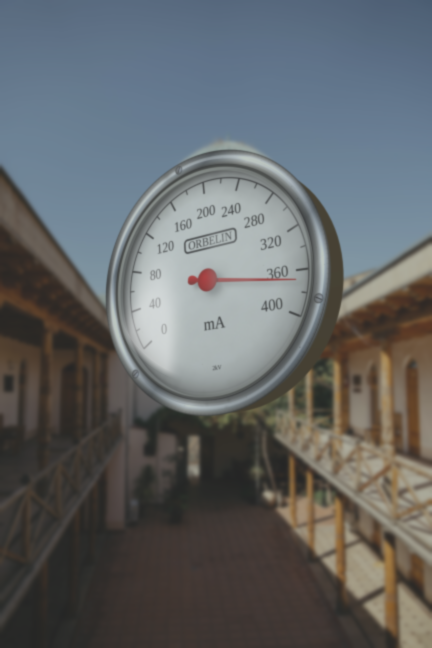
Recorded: value=370 unit=mA
